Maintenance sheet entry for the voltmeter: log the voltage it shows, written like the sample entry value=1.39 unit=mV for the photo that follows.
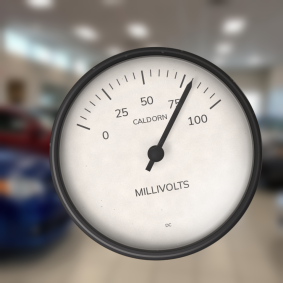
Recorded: value=80 unit=mV
